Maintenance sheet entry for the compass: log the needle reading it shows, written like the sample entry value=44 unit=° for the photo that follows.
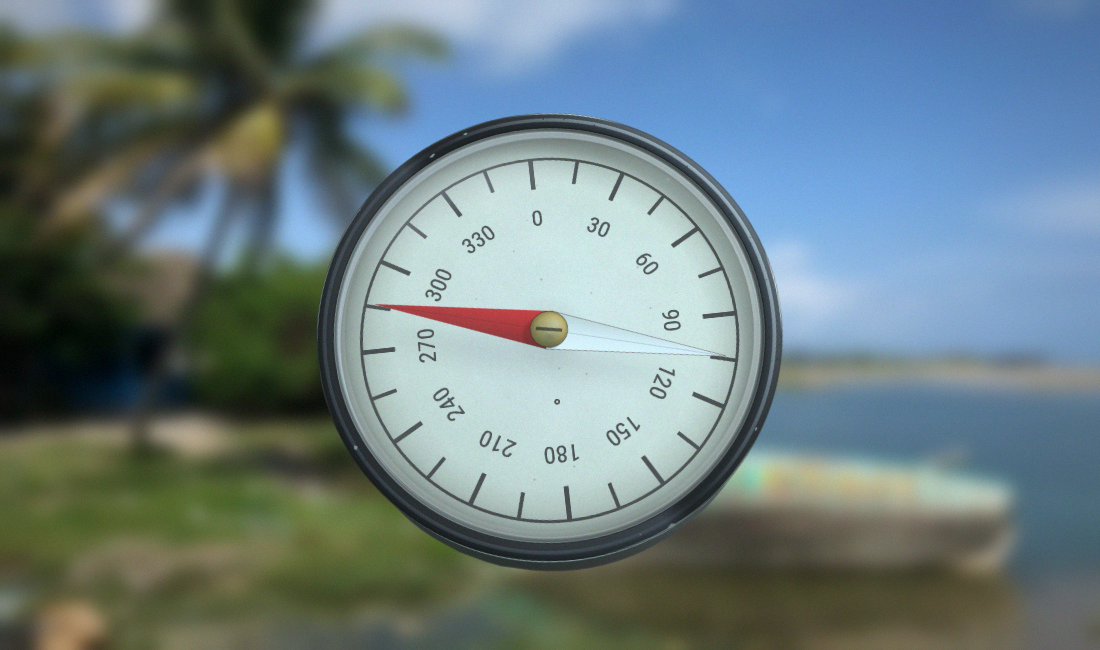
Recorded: value=285 unit=°
